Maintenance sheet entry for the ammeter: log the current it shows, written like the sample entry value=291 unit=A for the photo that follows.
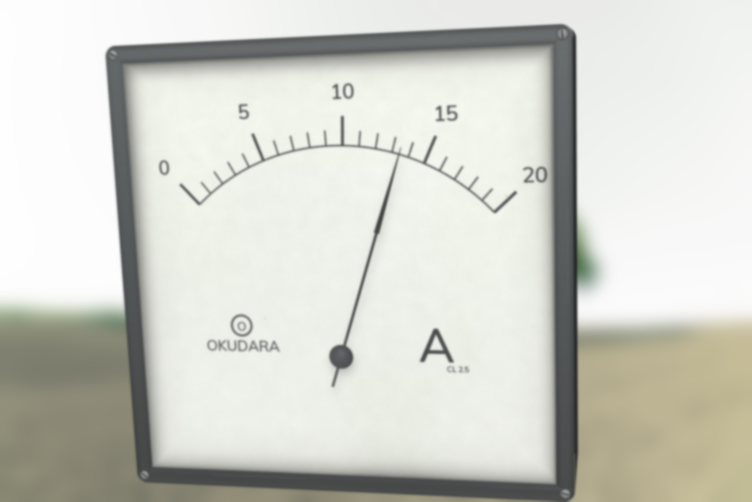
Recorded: value=13.5 unit=A
